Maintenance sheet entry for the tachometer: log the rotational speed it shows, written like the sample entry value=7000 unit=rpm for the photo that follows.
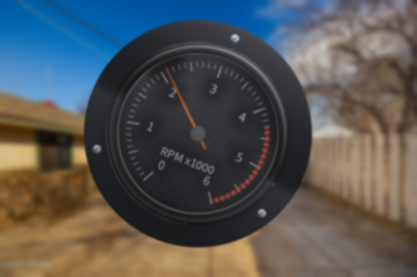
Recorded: value=2100 unit=rpm
